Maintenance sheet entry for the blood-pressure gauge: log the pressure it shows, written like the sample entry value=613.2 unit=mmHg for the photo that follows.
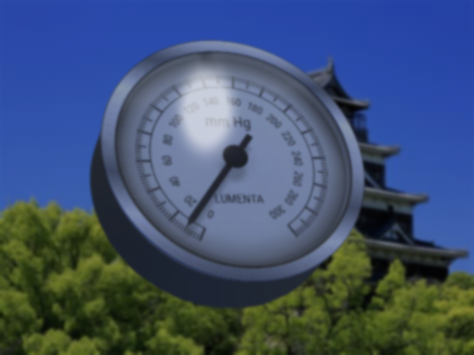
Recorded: value=10 unit=mmHg
